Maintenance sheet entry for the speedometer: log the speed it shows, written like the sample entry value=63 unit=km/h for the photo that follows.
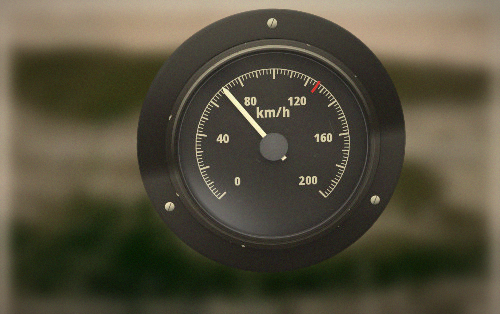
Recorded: value=70 unit=km/h
